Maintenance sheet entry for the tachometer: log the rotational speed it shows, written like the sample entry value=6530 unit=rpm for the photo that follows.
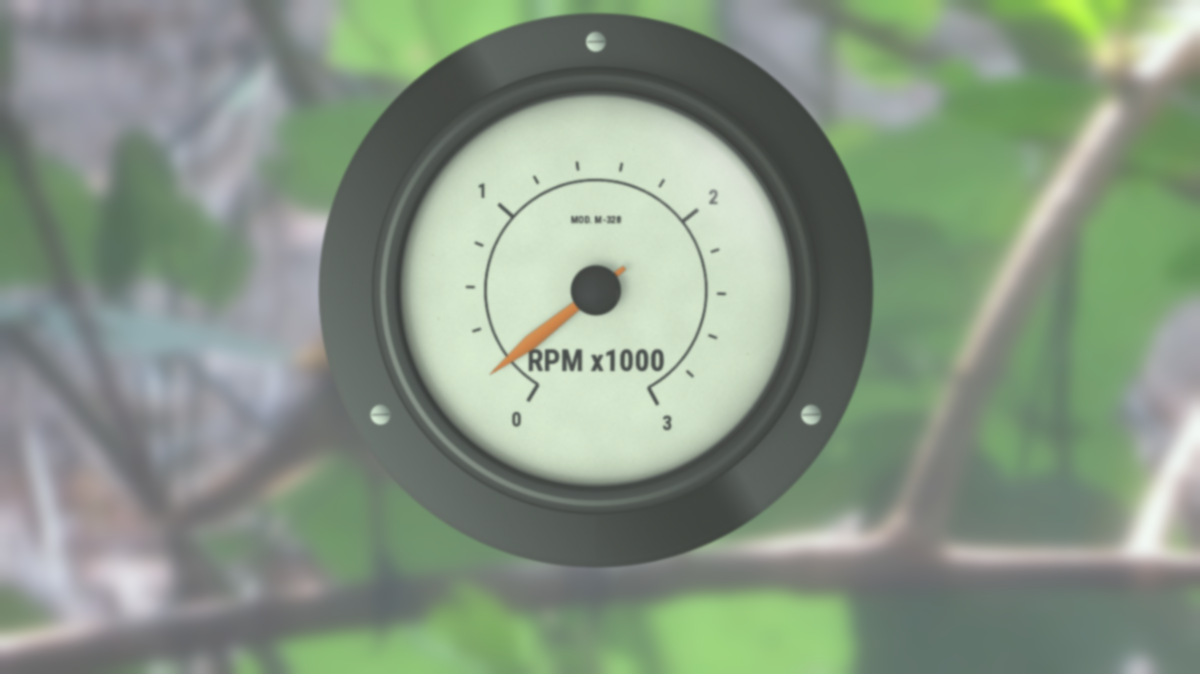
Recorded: value=200 unit=rpm
